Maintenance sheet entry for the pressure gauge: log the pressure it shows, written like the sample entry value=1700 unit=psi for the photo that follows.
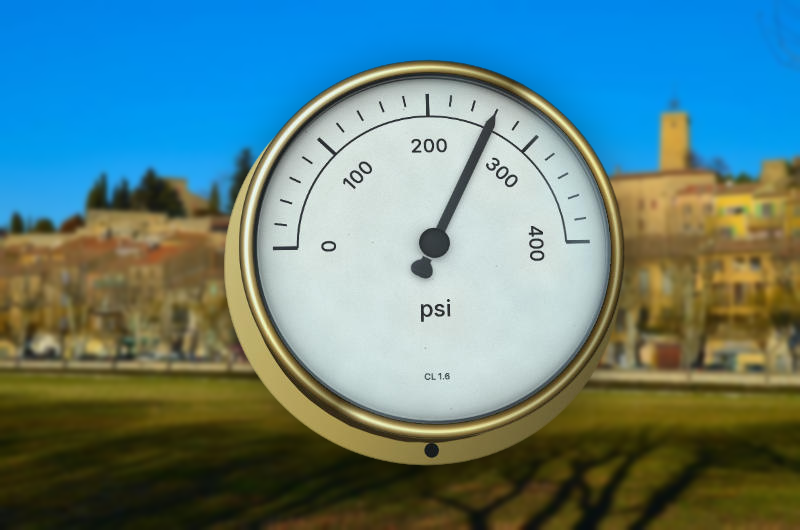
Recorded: value=260 unit=psi
